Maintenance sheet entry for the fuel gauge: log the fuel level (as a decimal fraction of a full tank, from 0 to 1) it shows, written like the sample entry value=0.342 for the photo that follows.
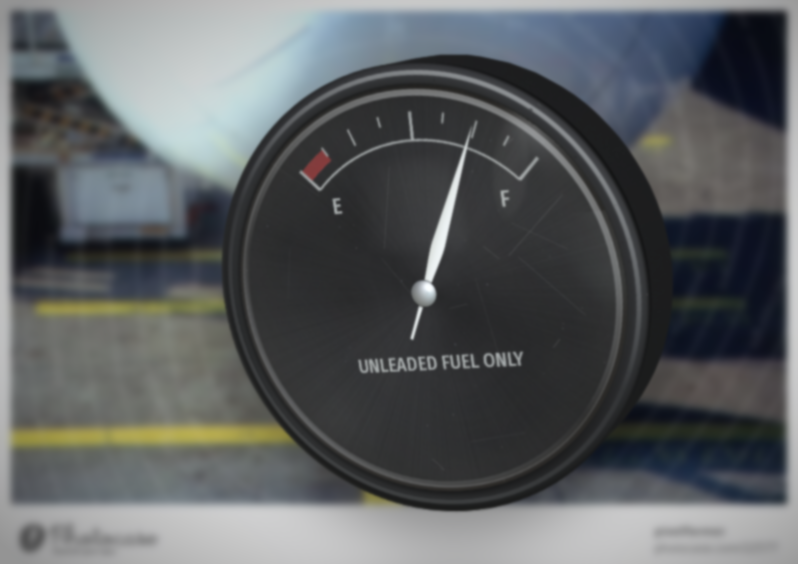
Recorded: value=0.75
